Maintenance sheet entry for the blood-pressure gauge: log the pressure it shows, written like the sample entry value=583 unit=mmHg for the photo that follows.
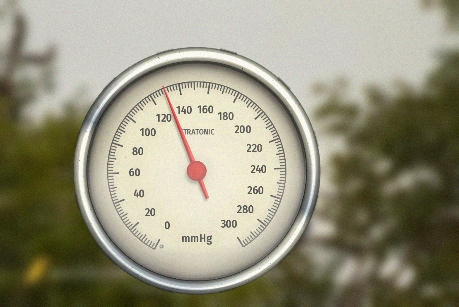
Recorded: value=130 unit=mmHg
